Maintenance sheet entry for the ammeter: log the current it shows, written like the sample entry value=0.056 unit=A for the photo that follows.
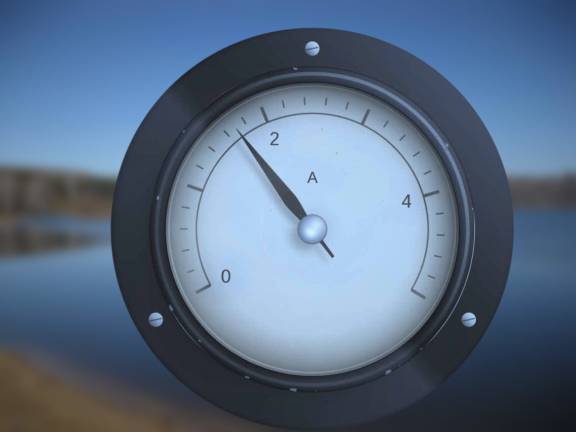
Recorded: value=1.7 unit=A
